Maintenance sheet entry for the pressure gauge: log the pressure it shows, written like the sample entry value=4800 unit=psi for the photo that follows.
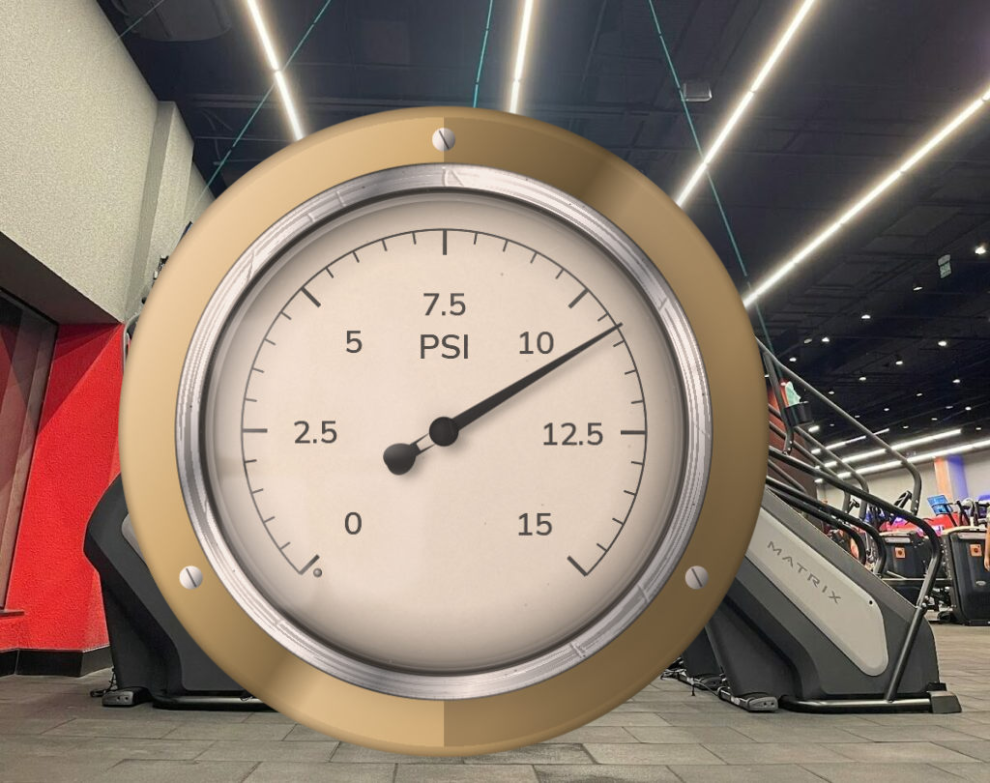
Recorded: value=10.75 unit=psi
